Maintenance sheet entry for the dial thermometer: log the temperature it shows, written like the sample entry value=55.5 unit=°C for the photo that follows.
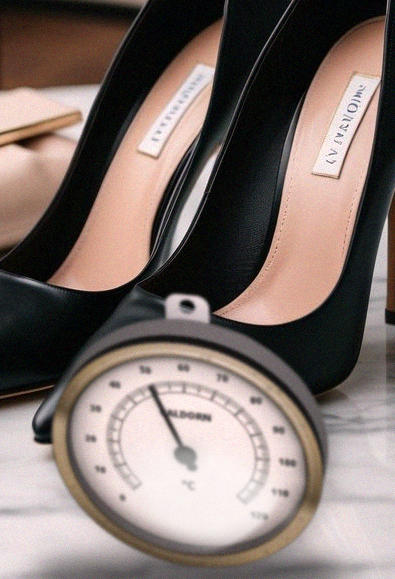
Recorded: value=50 unit=°C
